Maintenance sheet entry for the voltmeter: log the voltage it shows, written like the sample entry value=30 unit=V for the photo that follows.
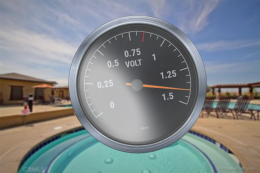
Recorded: value=1.4 unit=V
